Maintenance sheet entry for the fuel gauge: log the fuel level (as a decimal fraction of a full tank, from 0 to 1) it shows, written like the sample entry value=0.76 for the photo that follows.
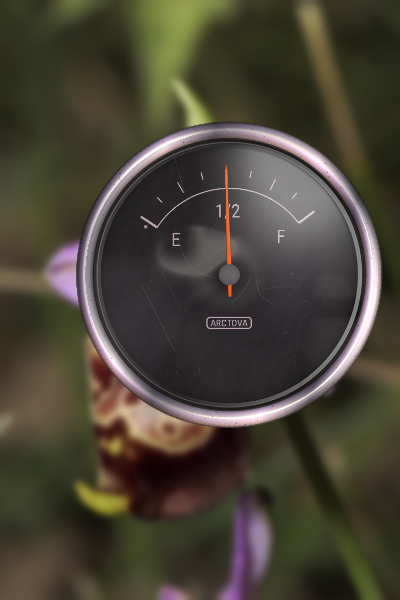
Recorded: value=0.5
